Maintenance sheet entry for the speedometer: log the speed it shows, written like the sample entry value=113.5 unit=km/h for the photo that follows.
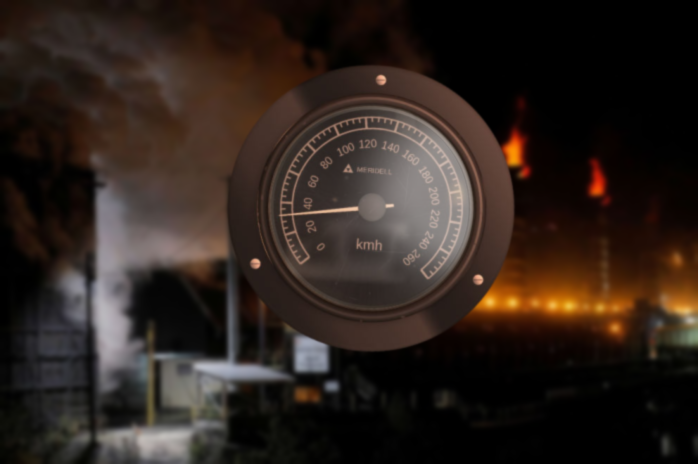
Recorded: value=32 unit=km/h
